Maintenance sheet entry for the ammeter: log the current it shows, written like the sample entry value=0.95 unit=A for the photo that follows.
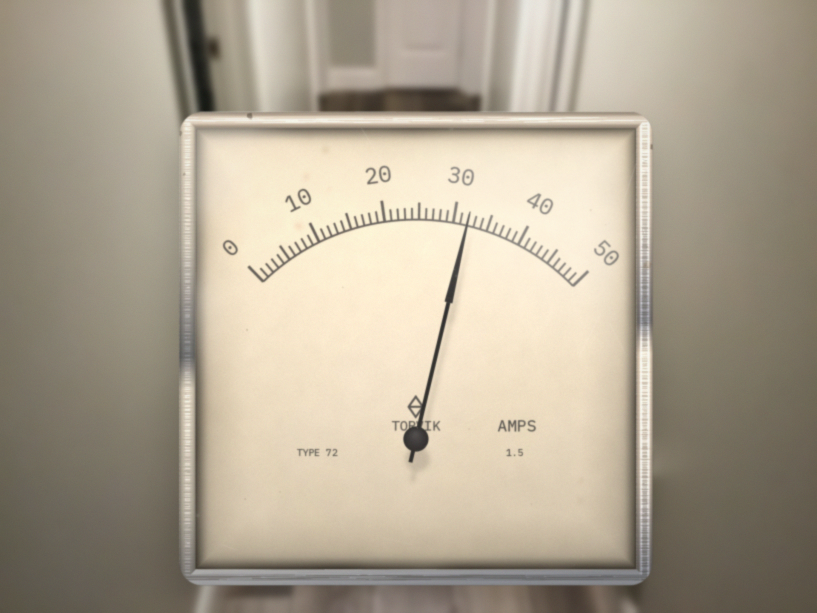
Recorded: value=32 unit=A
